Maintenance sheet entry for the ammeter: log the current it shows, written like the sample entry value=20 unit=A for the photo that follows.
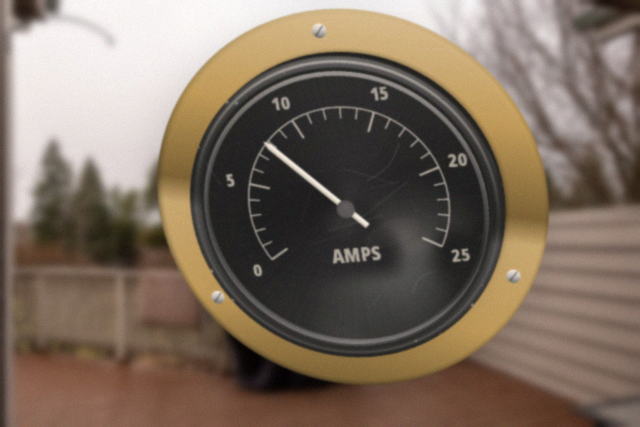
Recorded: value=8 unit=A
